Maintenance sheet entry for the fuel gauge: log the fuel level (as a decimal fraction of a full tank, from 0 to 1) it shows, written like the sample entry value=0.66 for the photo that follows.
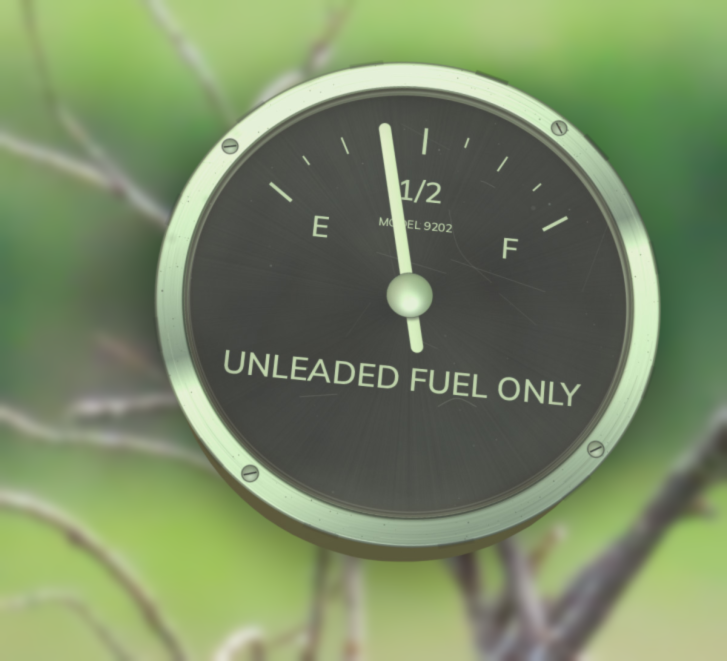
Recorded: value=0.375
